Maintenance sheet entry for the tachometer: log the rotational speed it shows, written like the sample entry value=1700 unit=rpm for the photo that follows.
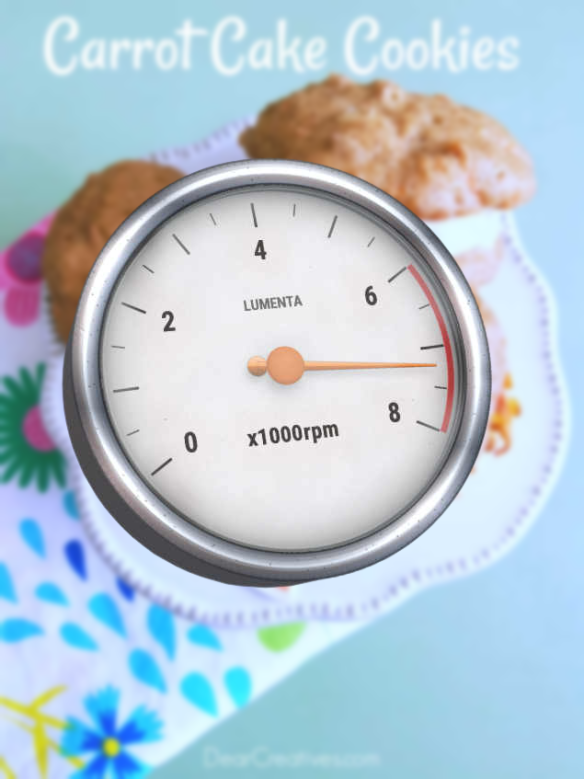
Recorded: value=7250 unit=rpm
